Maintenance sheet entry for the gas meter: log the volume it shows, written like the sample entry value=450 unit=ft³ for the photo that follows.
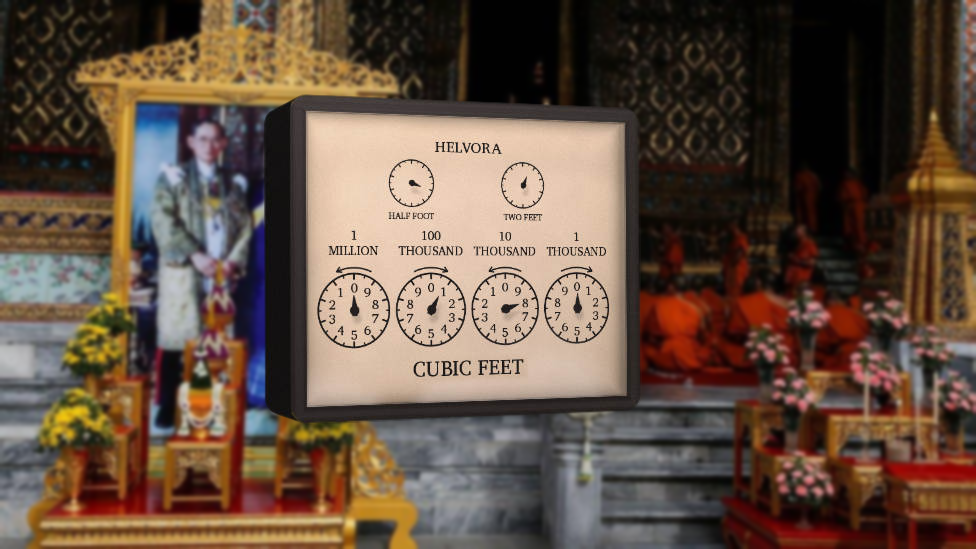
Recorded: value=8000 unit=ft³
